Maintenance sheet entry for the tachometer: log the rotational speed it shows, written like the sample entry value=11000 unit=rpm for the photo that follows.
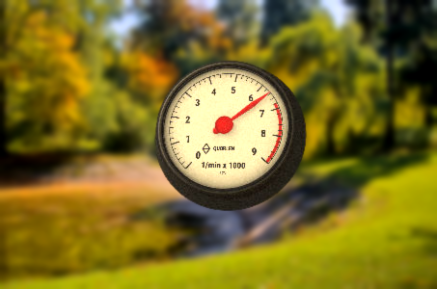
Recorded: value=6400 unit=rpm
